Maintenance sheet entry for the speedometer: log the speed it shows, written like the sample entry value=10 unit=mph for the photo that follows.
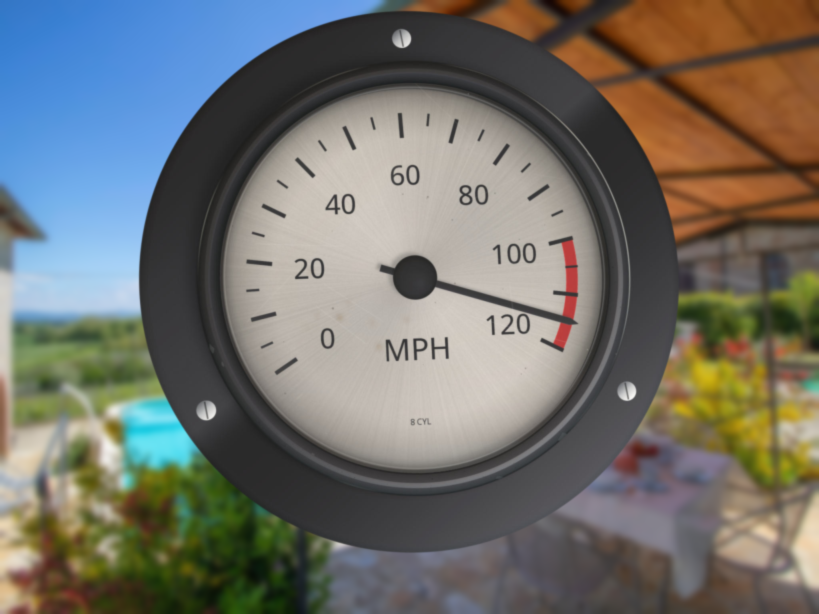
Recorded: value=115 unit=mph
